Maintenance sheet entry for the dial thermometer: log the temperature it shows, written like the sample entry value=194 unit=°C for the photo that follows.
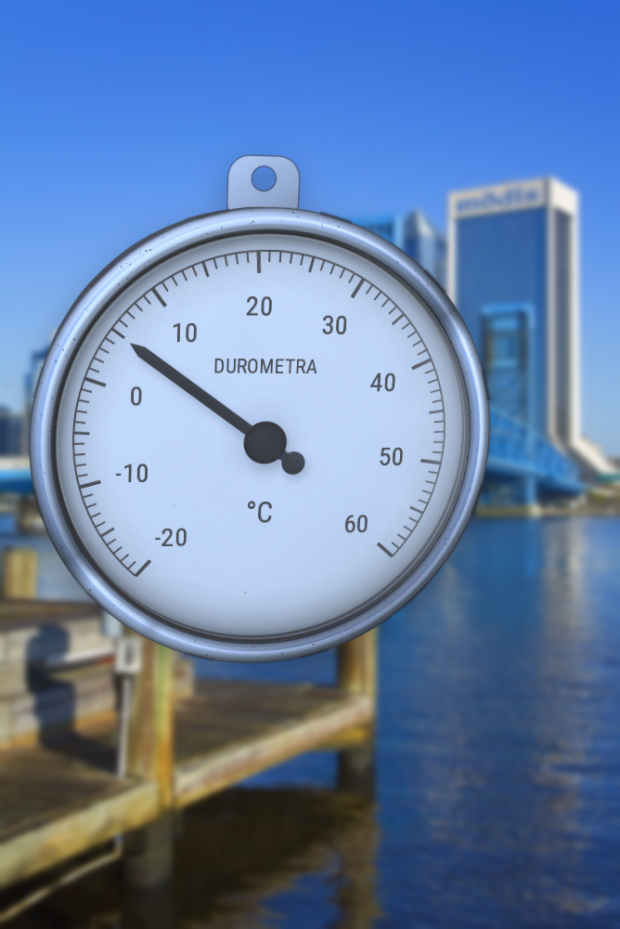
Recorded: value=5 unit=°C
